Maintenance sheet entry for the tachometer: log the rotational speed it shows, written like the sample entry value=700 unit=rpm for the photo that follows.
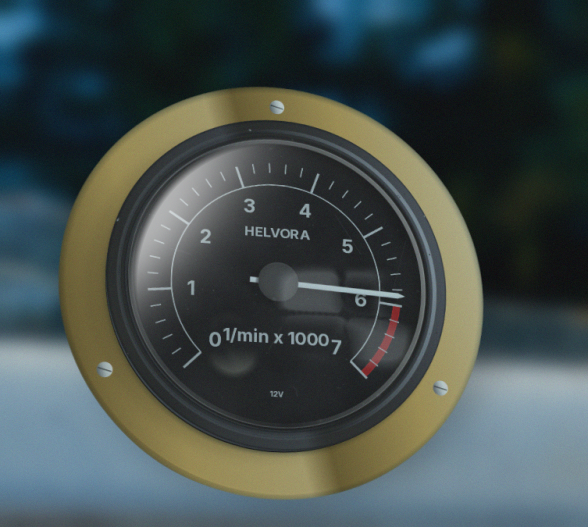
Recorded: value=5900 unit=rpm
